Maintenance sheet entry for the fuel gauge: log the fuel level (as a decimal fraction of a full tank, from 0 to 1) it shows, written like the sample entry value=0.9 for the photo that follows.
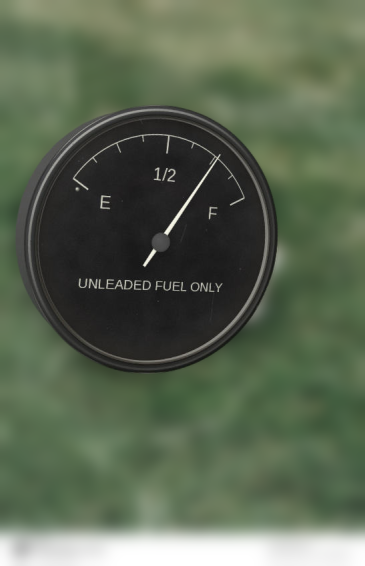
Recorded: value=0.75
